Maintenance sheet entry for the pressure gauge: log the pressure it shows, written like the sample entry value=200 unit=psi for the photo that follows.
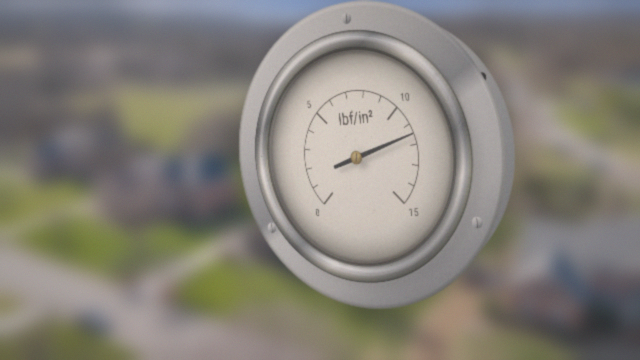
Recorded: value=11.5 unit=psi
